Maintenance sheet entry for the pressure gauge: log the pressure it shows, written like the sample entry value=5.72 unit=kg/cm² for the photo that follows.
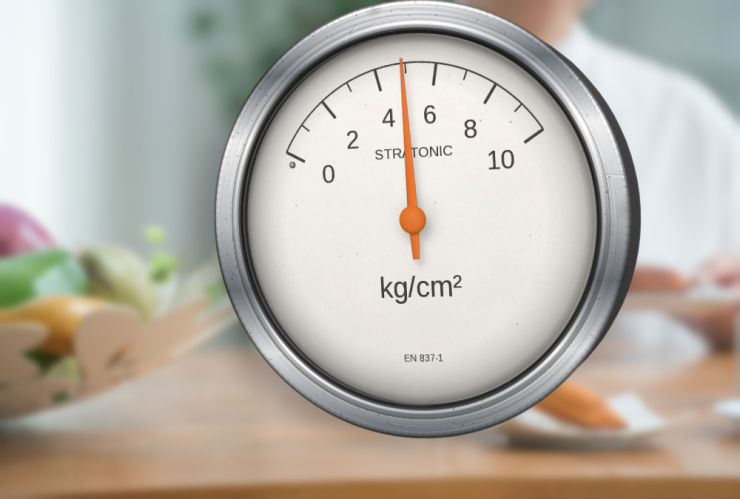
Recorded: value=5 unit=kg/cm²
